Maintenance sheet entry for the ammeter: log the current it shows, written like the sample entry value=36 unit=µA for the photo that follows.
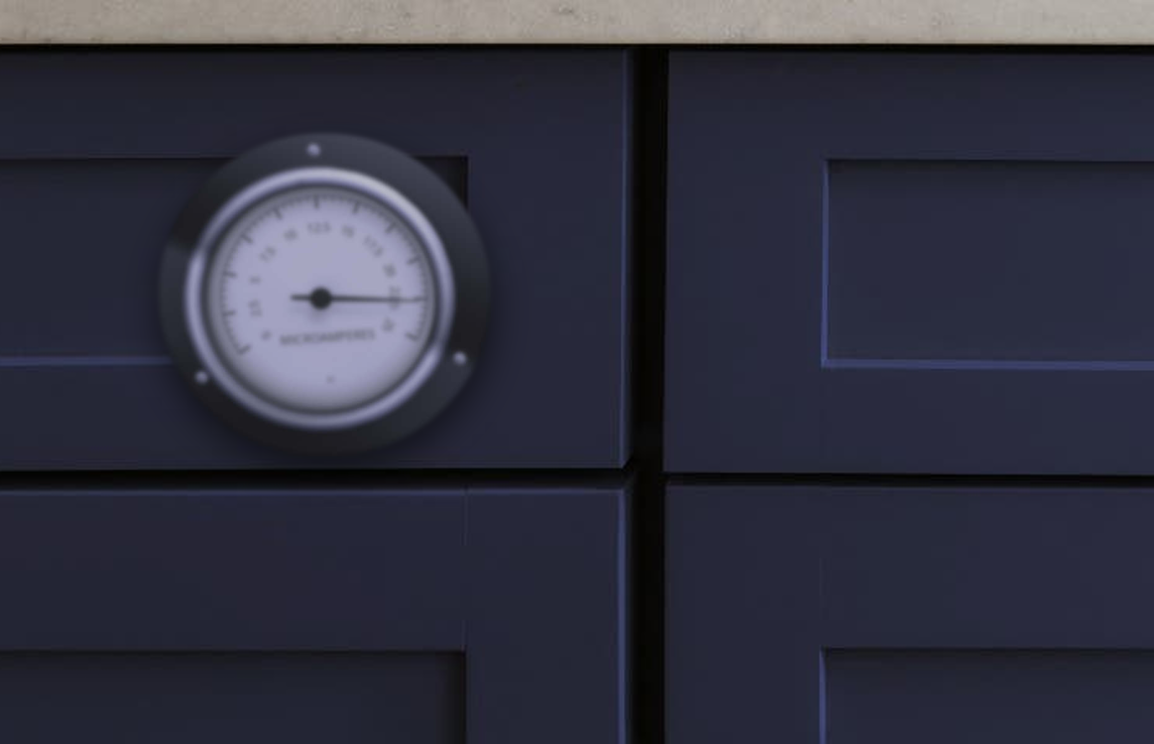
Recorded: value=22.5 unit=µA
